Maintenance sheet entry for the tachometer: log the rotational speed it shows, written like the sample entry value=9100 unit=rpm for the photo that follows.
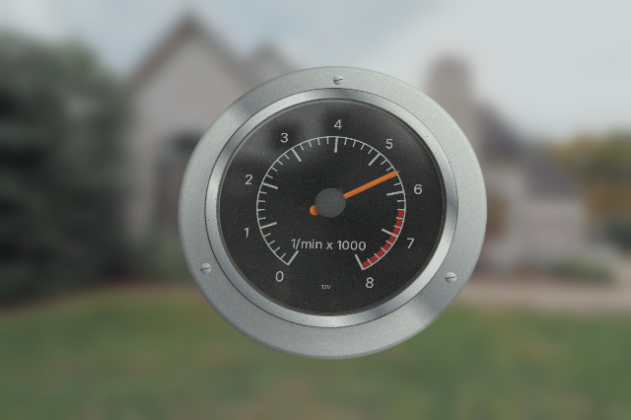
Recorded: value=5600 unit=rpm
